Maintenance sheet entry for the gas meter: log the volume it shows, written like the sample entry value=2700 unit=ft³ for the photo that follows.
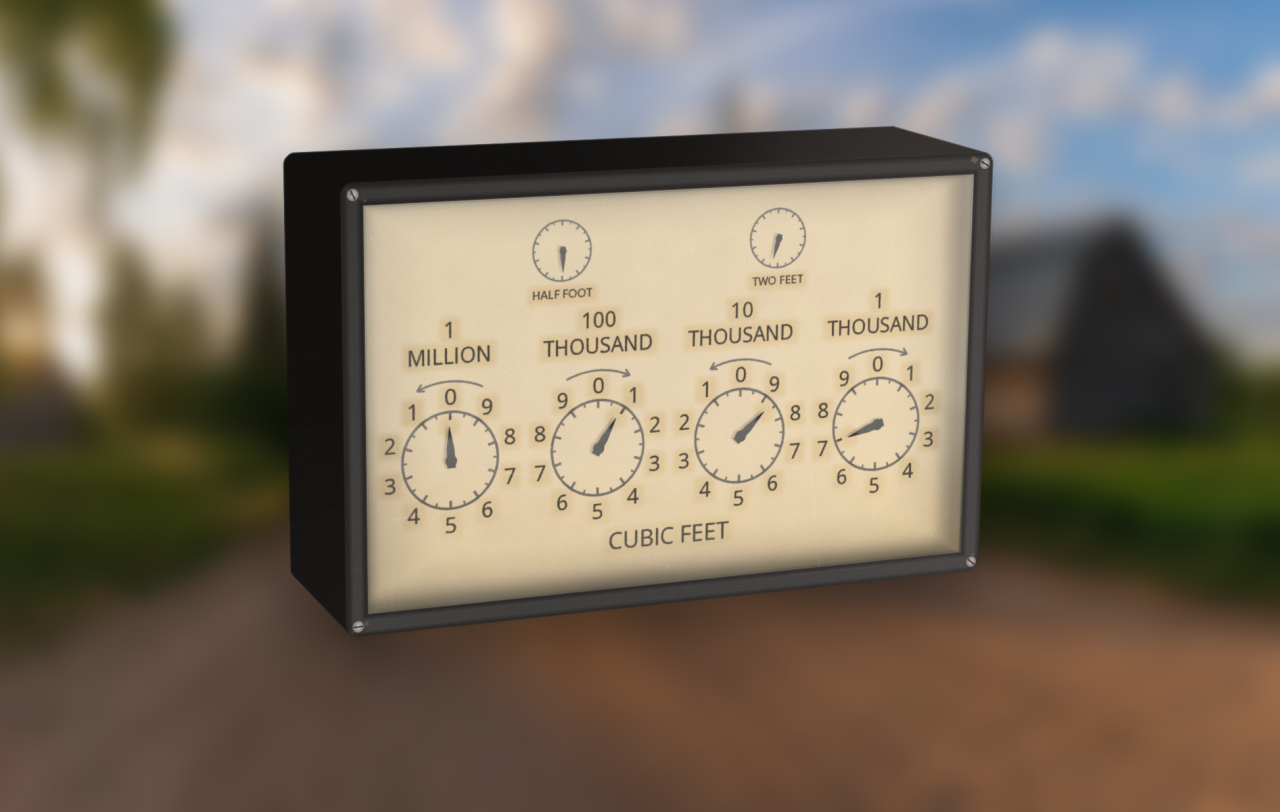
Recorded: value=8700 unit=ft³
